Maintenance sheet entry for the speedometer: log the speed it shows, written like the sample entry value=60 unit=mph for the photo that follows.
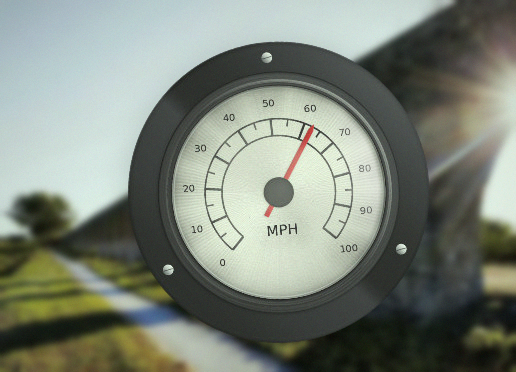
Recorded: value=62.5 unit=mph
